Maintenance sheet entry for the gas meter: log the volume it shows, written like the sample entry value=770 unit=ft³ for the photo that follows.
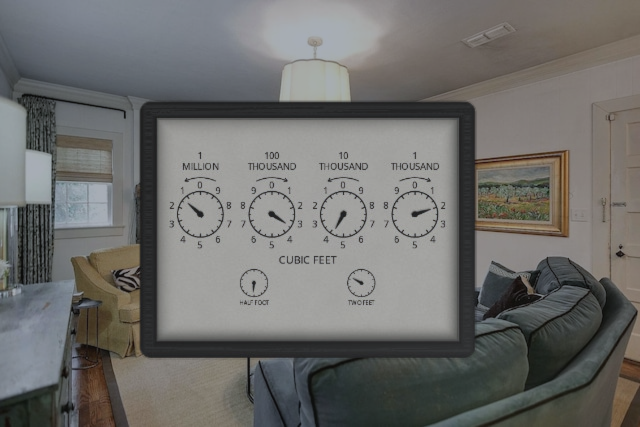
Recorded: value=134200 unit=ft³
